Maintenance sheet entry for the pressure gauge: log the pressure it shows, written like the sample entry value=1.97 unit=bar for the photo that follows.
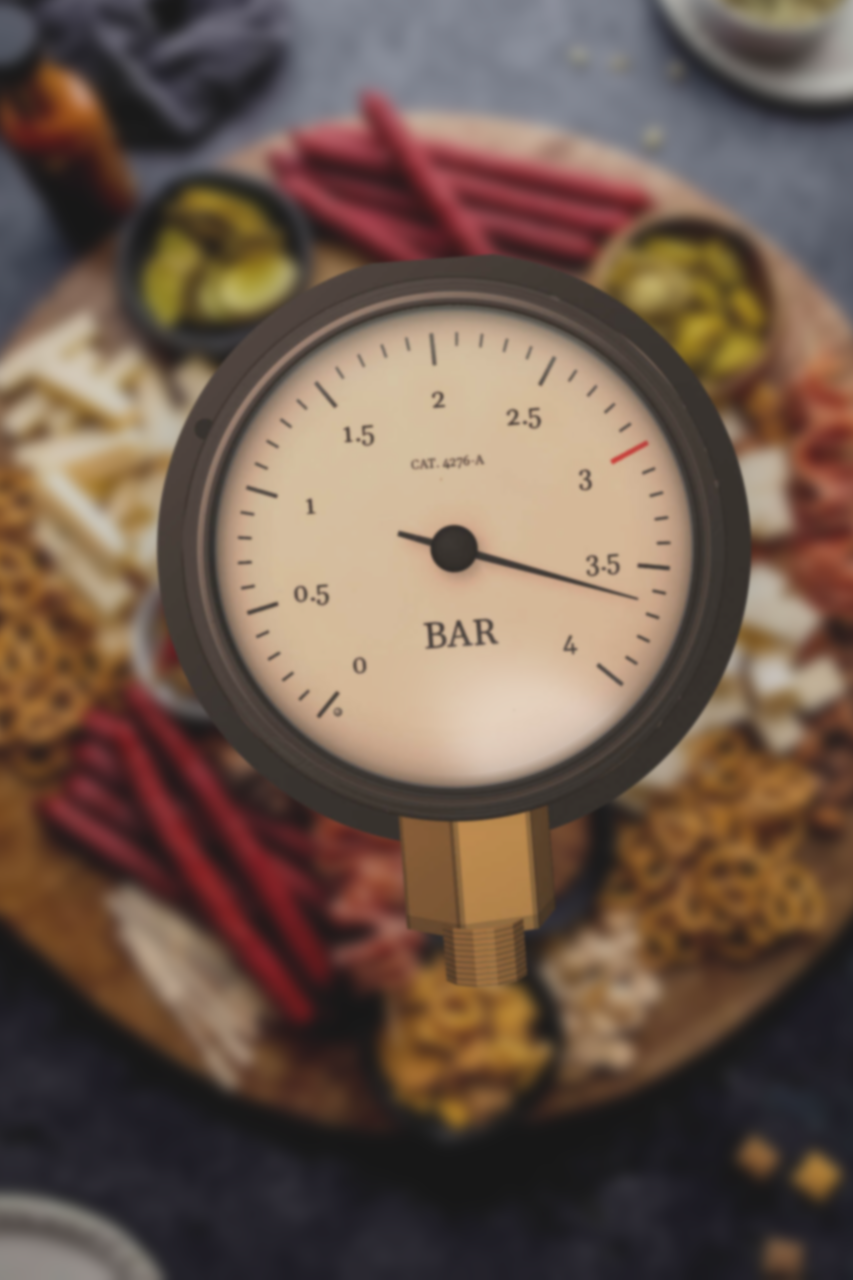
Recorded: value=3.65 unit=bar
